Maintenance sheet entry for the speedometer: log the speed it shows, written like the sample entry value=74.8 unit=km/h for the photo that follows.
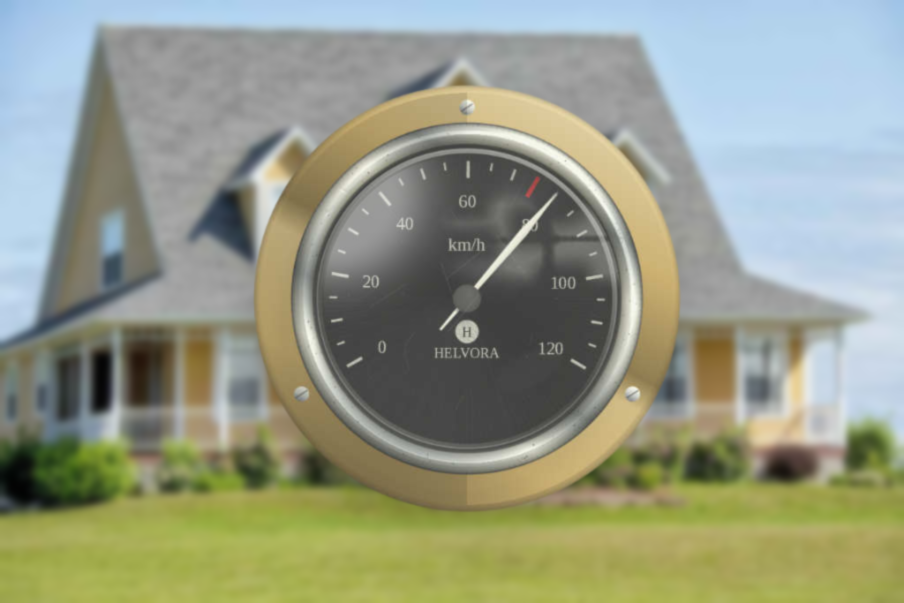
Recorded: value=80 unit=km/h
